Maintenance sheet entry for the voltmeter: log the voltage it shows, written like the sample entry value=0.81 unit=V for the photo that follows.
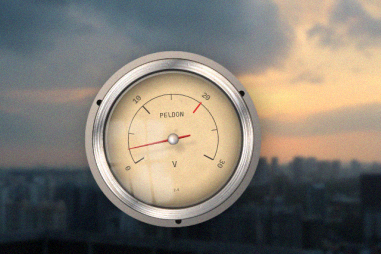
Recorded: value=2.5 unit=V
